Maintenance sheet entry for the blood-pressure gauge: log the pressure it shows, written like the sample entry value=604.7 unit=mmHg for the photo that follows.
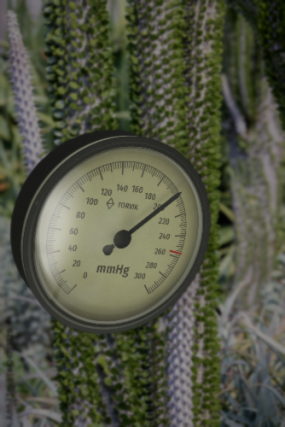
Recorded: value=200 unit=mmHg
